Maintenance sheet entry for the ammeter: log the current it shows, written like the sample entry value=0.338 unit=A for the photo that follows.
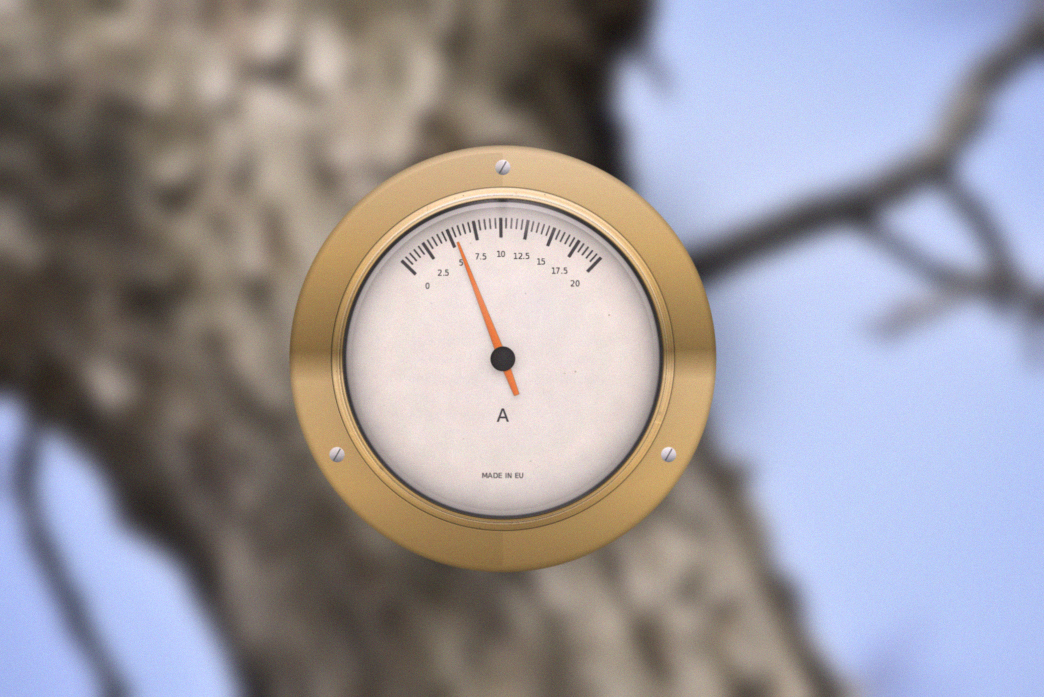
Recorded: value=5.5 unit=A
